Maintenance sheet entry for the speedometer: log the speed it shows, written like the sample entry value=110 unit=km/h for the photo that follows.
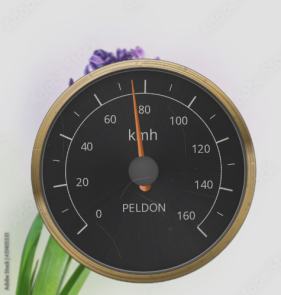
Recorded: value=75 unit=km/h
